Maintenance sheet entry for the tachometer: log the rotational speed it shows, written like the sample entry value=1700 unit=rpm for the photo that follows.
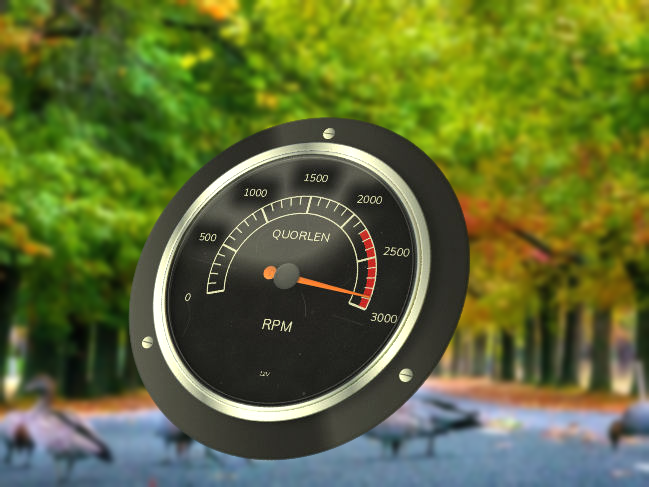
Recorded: value=2900 unit=rpm
